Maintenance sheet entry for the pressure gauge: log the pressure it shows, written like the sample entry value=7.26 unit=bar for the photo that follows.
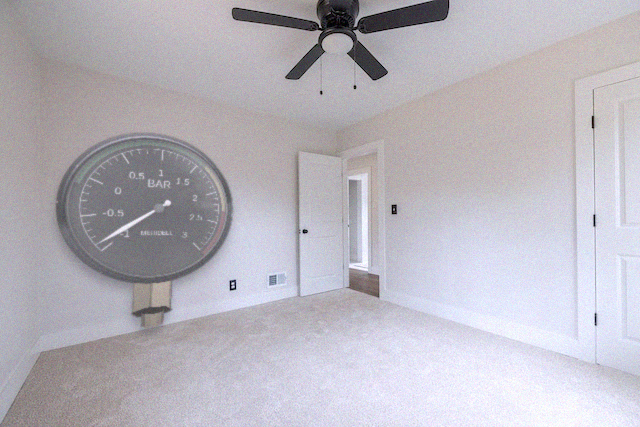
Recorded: value=-0.9 unit=bar
